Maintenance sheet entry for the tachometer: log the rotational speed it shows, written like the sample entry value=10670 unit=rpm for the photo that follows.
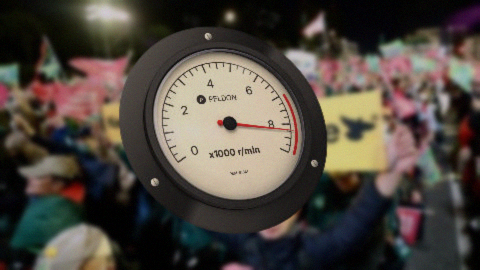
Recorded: value=8250 unit=rpm
